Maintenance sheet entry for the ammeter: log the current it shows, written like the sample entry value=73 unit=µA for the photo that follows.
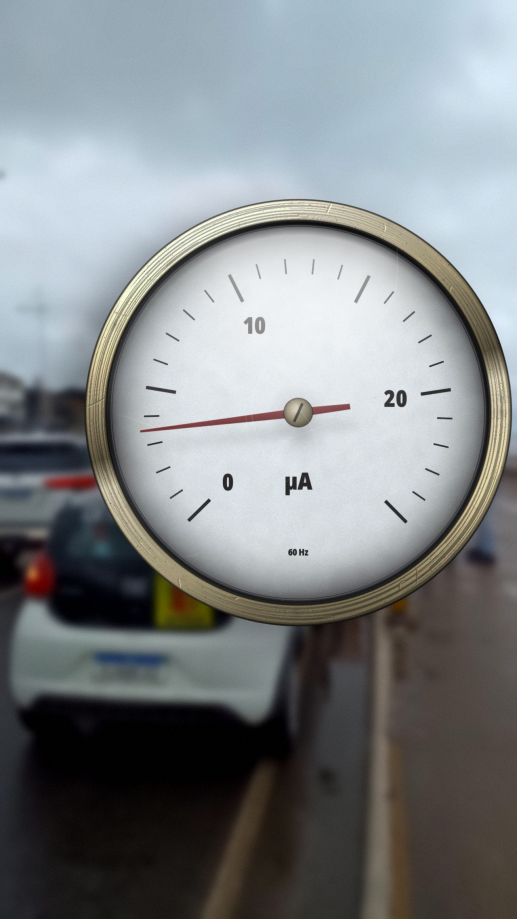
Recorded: value=3.5 unit=µA
